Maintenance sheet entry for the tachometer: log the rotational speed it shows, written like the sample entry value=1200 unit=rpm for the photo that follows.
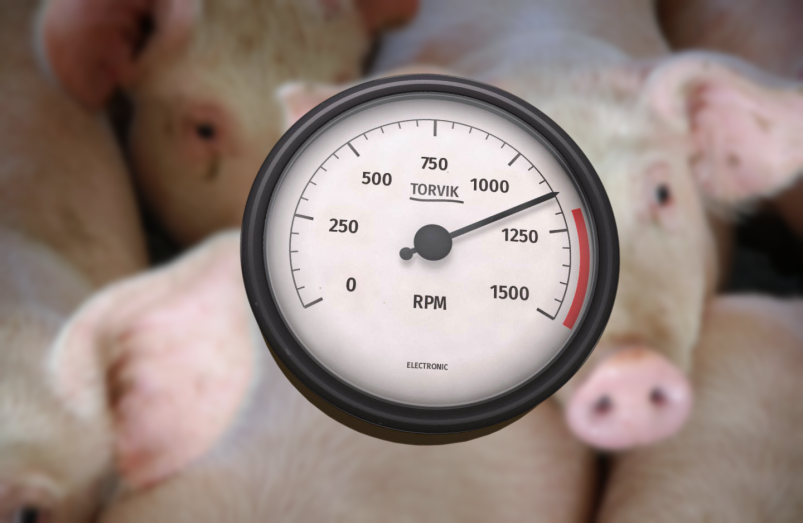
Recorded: value=1150 unit=rpm
